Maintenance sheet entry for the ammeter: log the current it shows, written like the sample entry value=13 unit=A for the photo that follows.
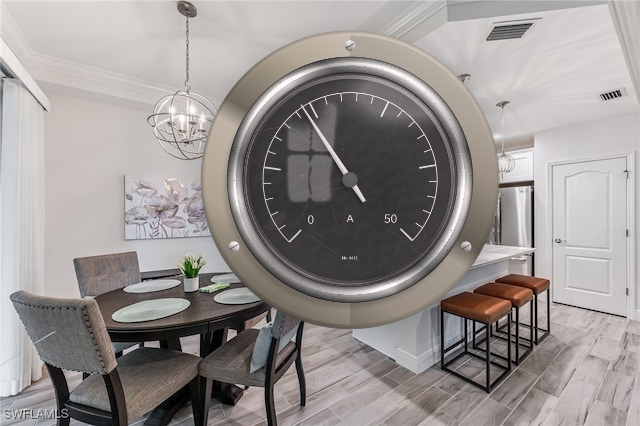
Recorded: value=19 unit=A
